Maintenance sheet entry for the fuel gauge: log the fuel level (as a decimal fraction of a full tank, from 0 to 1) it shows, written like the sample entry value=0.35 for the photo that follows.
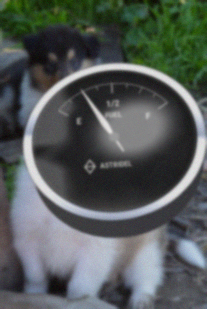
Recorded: value=0.25
